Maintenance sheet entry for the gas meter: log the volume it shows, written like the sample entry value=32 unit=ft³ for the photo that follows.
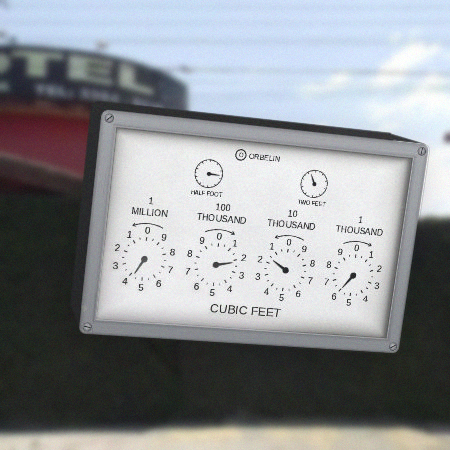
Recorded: value=421600 unit=ft³
